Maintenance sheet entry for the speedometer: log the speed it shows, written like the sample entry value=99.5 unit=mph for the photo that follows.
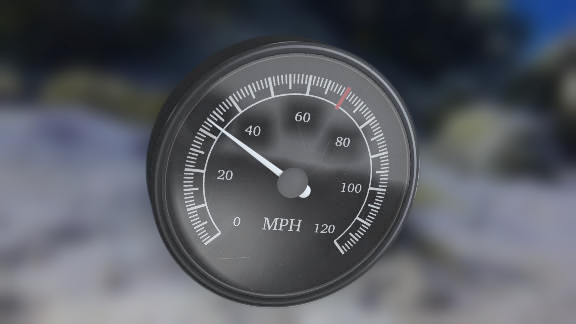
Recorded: value=33 unit=mph
